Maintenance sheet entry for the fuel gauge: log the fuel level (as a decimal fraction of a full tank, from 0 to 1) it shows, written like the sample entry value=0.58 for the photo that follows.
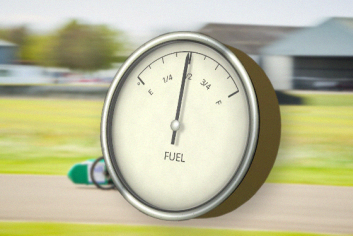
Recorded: value=0.5
